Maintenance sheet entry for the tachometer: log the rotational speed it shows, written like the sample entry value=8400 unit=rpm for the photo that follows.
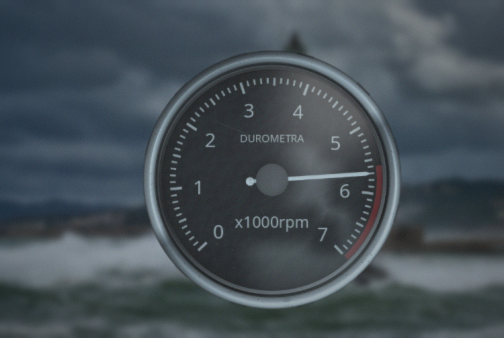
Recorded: value=5700 unit=rpm
